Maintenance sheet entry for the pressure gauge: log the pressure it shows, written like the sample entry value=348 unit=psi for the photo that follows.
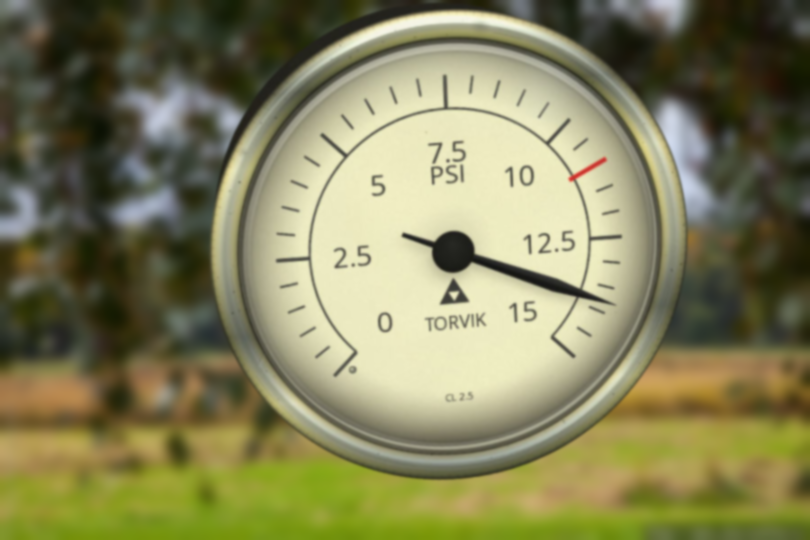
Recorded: value=13.75 unit=psi
